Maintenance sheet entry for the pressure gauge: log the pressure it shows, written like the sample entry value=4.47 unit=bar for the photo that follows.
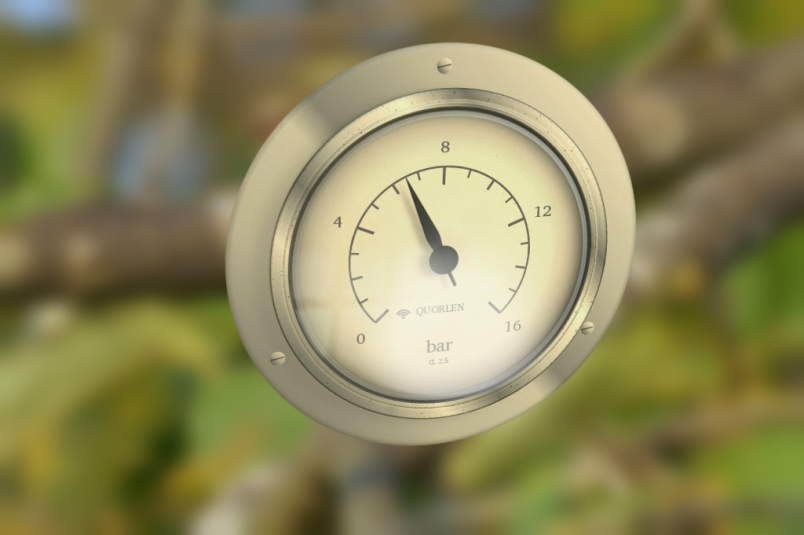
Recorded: value=6.5 unit=bar
